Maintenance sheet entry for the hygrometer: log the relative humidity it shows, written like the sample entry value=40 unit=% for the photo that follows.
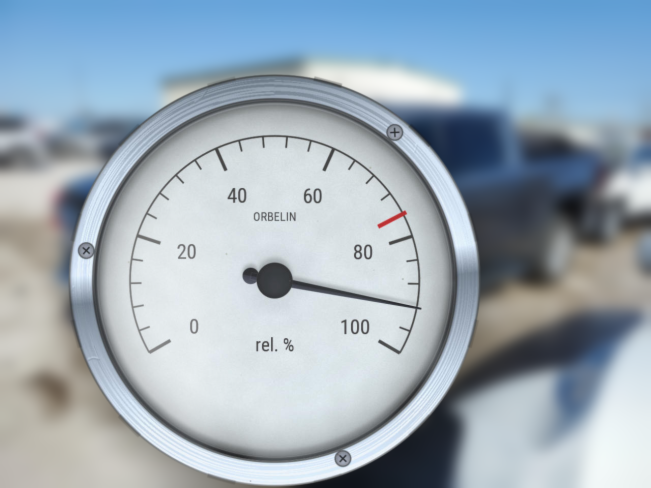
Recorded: value=92 unit=%
